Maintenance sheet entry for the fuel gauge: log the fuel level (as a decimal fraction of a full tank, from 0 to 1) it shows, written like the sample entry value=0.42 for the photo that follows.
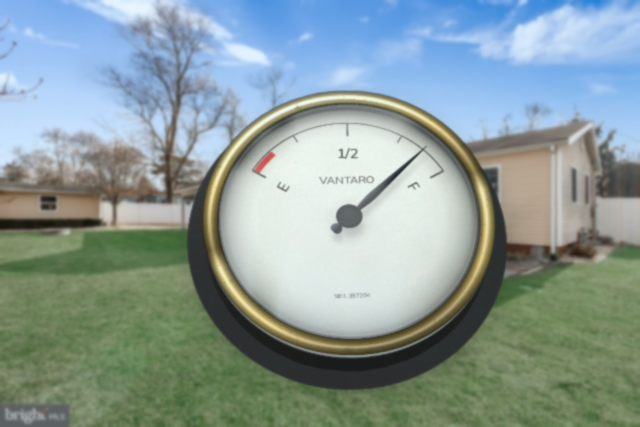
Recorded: value=0.875
